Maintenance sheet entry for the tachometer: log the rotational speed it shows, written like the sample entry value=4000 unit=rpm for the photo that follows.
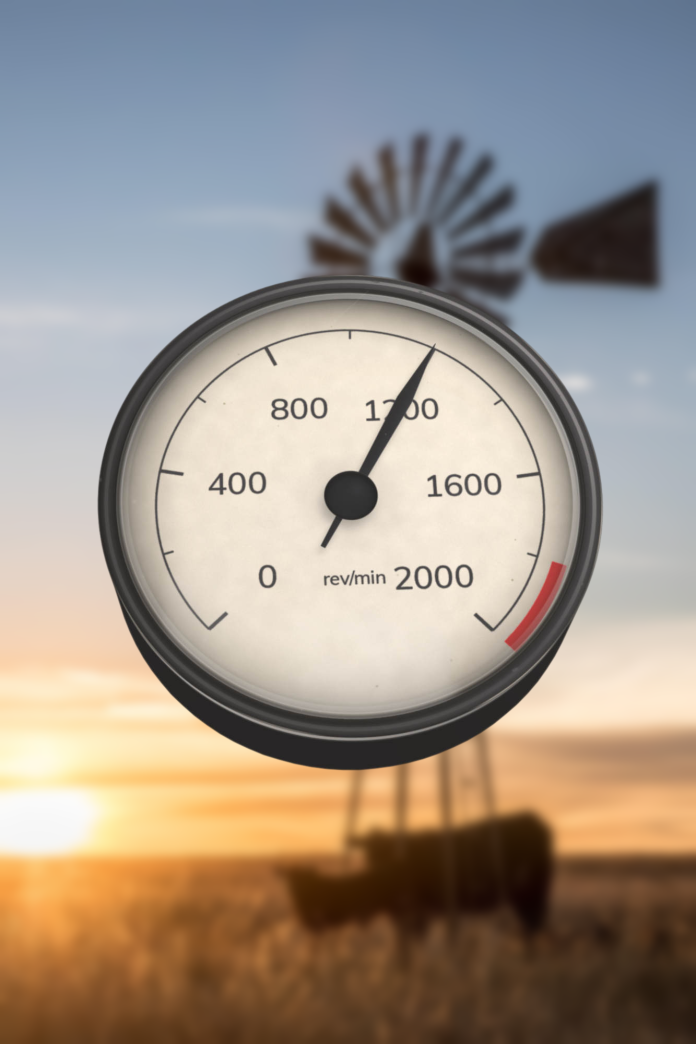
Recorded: value=1200 unit=rpm
